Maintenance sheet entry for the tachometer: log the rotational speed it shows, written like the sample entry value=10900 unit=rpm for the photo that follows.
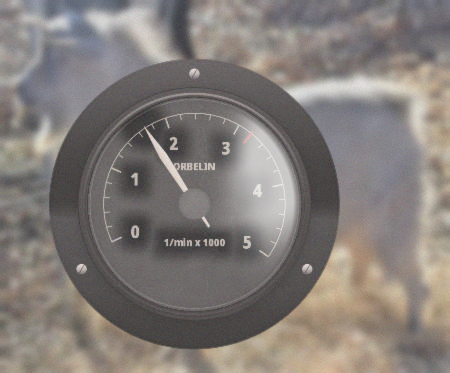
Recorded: value=1700 unit=rpm
